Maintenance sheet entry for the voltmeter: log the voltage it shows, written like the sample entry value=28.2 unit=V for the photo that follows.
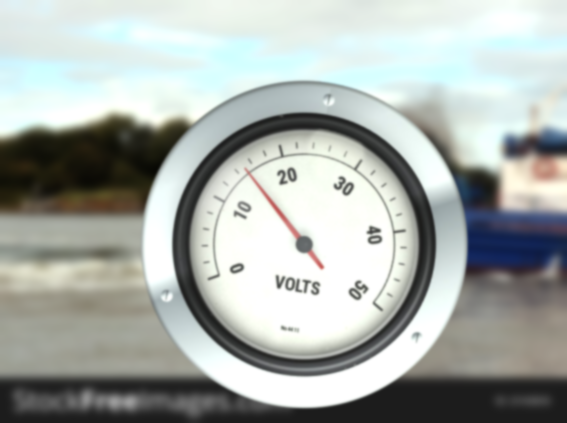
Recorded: value=15 unit=V
